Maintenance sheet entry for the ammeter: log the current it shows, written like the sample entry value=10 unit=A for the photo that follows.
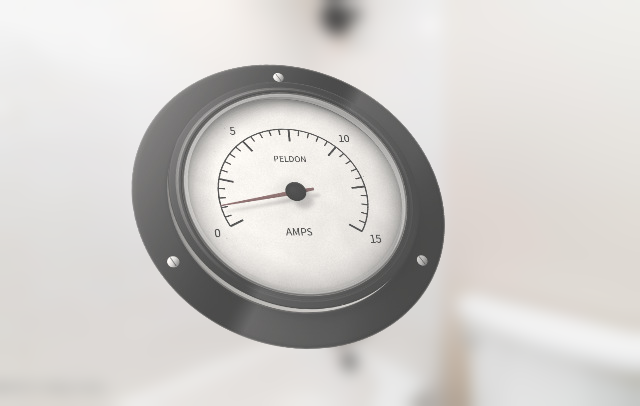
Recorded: value=1 unit=A
